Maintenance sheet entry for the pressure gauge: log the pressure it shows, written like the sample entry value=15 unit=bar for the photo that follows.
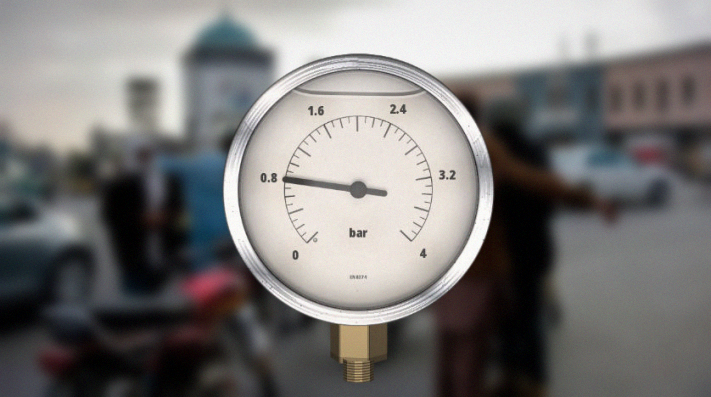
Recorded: value=0.8 unit=bar
